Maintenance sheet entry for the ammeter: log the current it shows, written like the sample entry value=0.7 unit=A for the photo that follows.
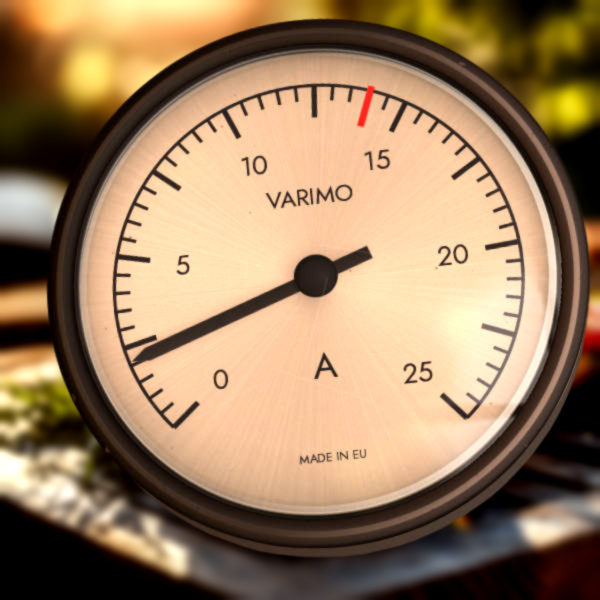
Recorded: value=2 unit=A
